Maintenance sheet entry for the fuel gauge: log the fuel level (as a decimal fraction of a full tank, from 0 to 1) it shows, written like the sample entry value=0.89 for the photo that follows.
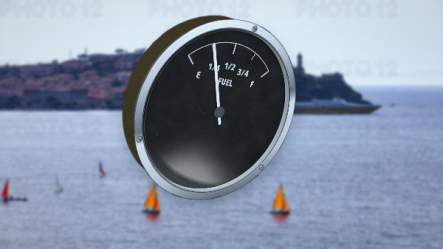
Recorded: value=0.25
